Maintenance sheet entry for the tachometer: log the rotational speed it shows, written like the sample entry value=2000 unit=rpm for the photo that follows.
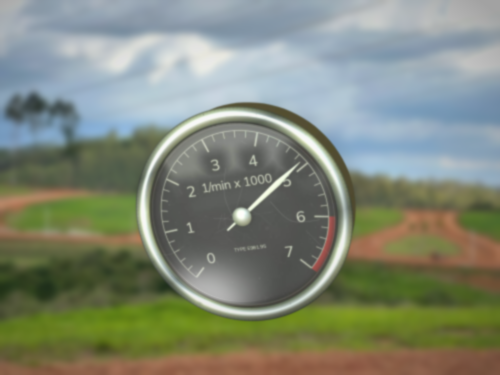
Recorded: value=4900 unit=rpm
